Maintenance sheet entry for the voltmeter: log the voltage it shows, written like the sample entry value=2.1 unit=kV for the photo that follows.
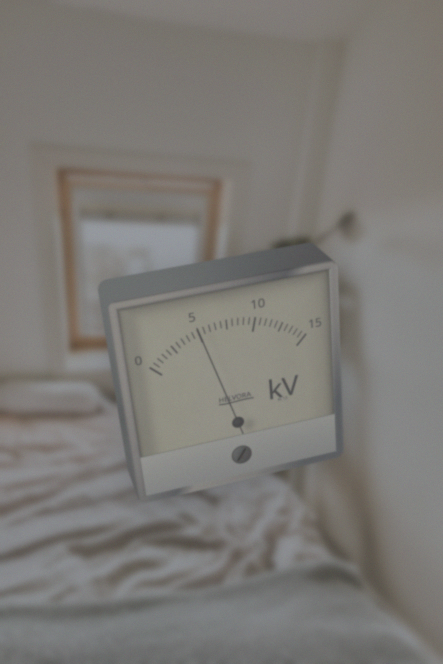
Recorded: value=5 unit=kV
